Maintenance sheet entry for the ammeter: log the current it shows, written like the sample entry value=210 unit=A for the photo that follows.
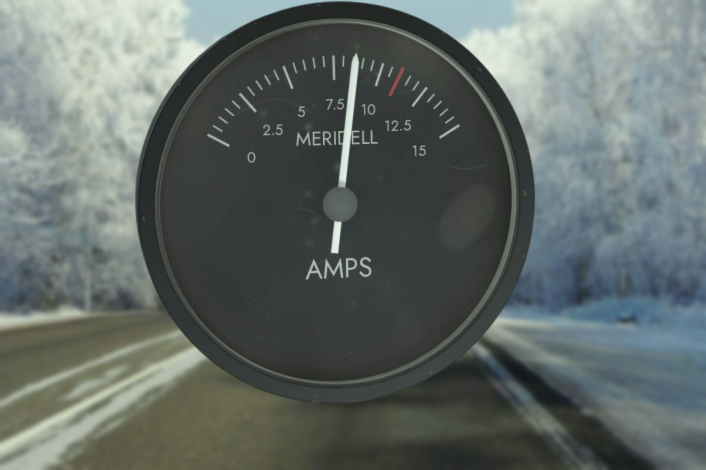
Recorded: value=8.5 unit=A
